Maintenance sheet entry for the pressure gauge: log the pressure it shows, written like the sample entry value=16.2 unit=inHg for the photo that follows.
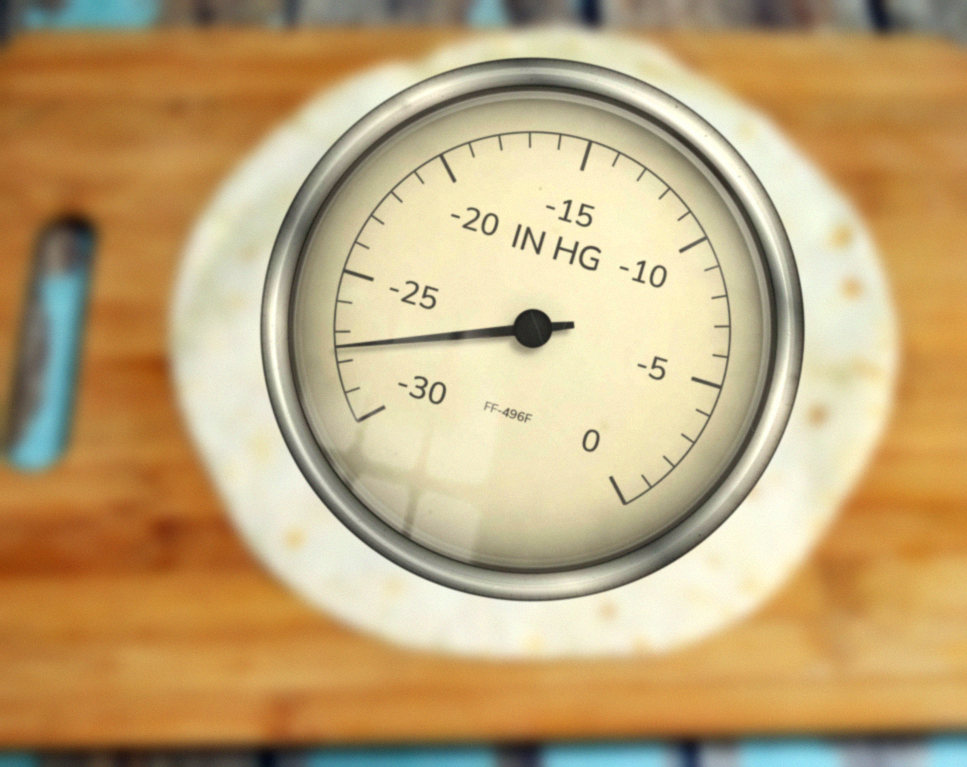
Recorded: value=-27.5 unit=inHg
